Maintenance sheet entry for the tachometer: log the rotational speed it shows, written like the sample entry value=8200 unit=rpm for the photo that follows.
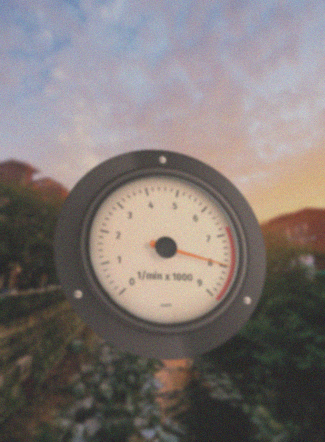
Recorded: value=8000 unit=rpm
